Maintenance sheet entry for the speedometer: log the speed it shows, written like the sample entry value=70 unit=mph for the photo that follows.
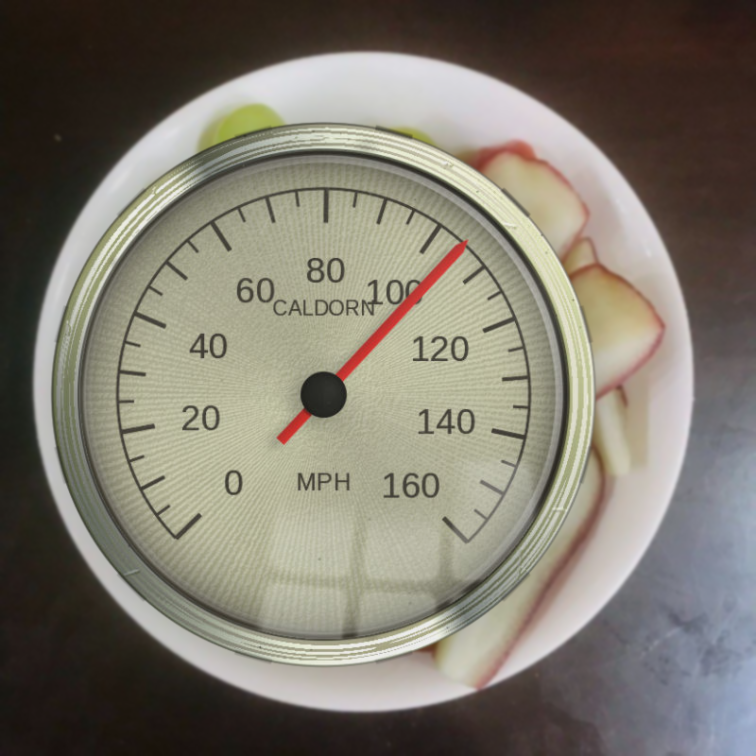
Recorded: value=105 unit=mph
